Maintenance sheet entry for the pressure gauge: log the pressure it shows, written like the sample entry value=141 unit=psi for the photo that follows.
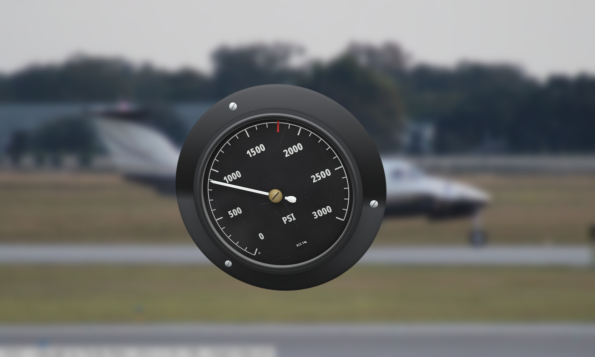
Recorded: value=900 unit=psi
